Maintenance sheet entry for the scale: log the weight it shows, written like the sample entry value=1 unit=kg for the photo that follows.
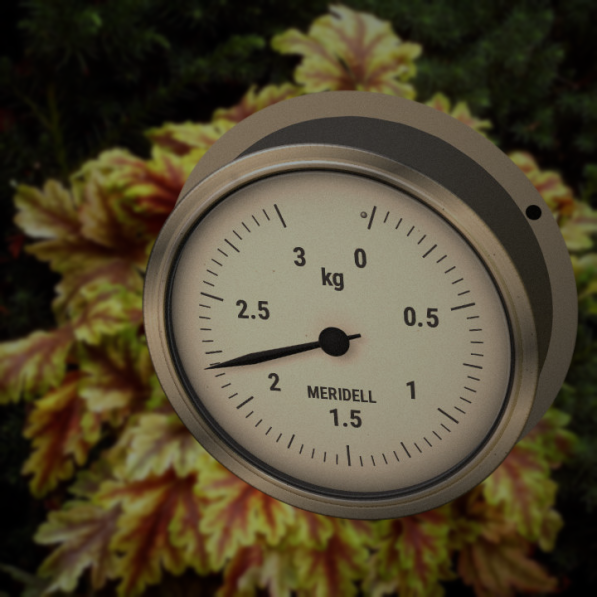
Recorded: value=2.2 unit=kg
